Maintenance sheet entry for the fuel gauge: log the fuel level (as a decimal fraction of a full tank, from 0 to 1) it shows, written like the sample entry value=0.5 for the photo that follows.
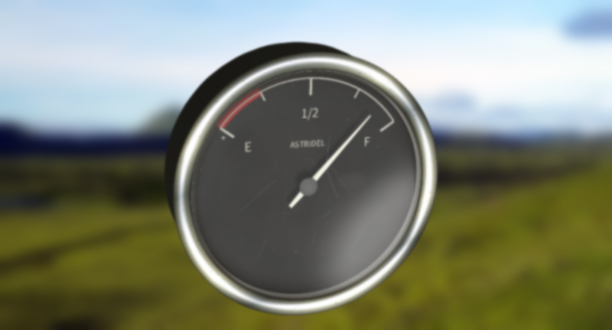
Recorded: value=0.875
